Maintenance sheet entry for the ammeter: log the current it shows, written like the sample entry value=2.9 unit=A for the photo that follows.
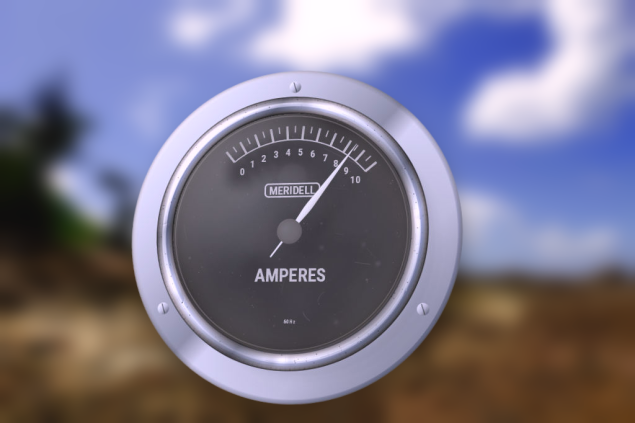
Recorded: value=8.5 unit=A
